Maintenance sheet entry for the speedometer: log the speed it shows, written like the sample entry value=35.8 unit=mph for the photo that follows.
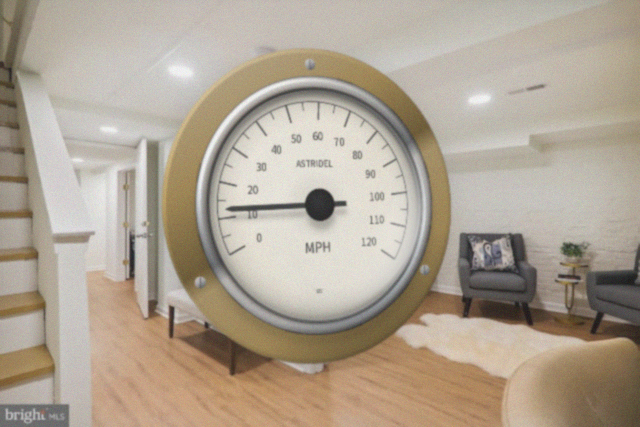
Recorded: value=12.5 unit=mph
